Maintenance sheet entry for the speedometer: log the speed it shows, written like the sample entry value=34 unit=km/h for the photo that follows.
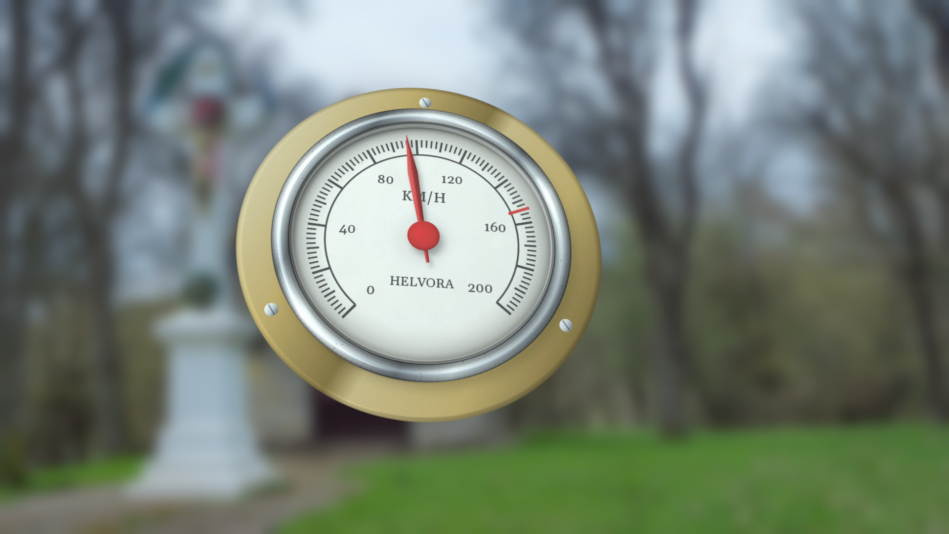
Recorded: value=96 unit=km/h
